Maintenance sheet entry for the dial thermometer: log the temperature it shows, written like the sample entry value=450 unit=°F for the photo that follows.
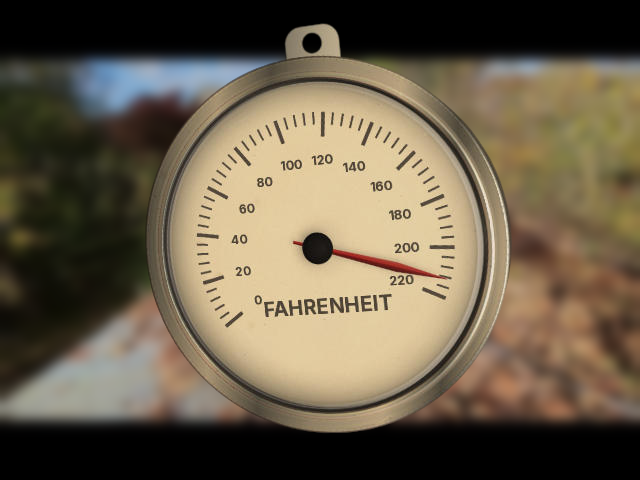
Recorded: value=212 unit=°F
